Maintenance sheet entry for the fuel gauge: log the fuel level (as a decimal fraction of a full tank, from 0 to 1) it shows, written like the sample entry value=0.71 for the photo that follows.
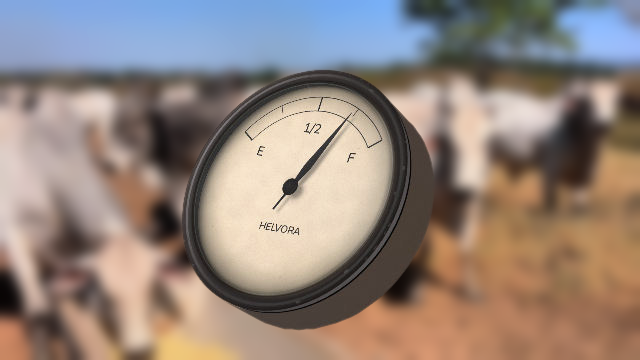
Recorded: value=0.75
